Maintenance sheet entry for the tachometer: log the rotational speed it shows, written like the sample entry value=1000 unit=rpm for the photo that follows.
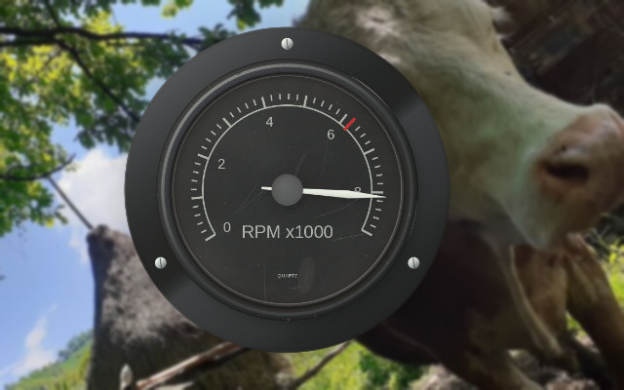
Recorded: value=8100 unit=rpm
